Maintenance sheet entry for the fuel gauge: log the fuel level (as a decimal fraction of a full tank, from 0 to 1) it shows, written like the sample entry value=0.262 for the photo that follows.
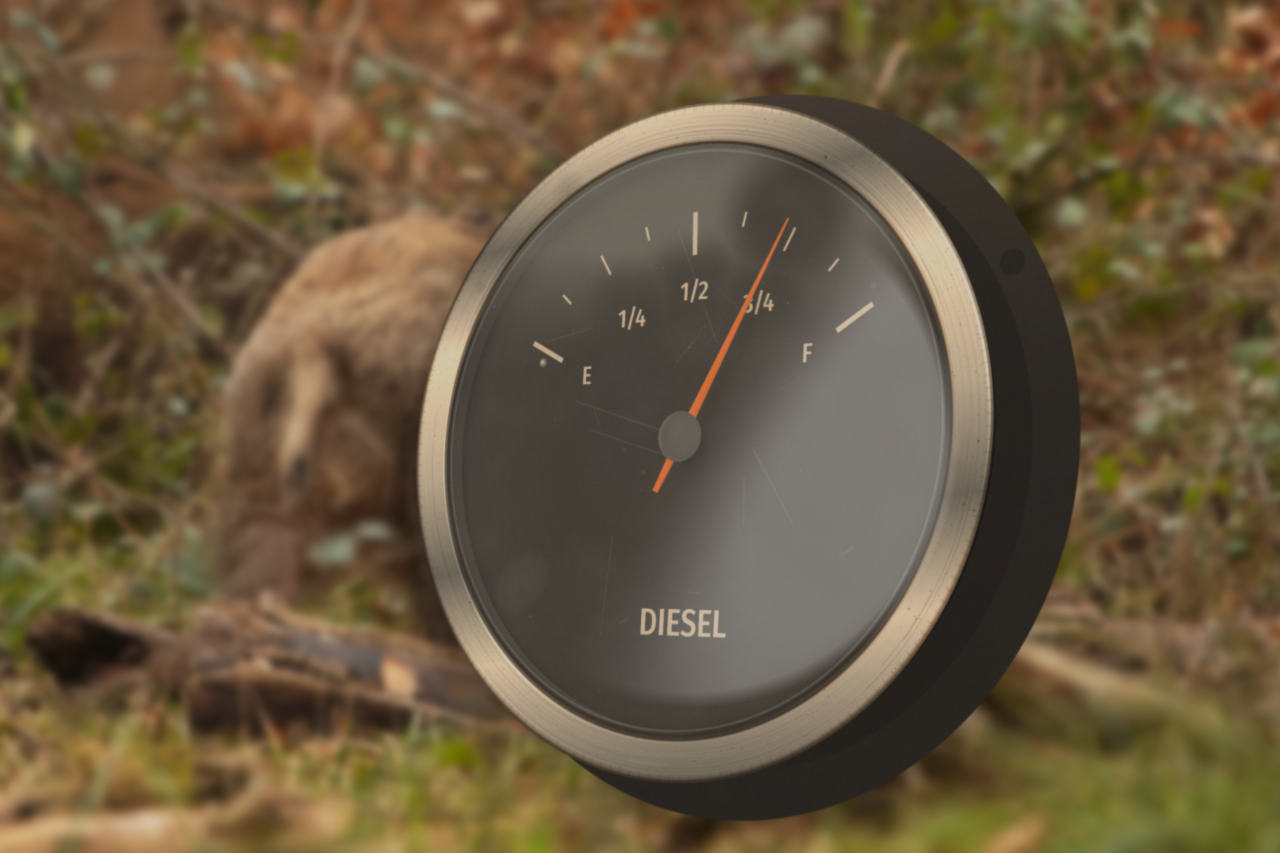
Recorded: value=0.75
